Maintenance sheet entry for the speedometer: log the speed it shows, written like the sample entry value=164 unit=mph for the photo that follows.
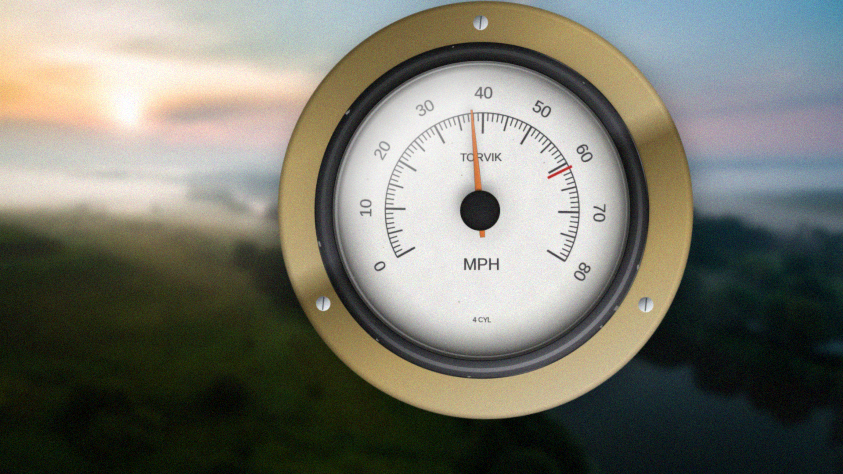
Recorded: value=38 unit=mph
